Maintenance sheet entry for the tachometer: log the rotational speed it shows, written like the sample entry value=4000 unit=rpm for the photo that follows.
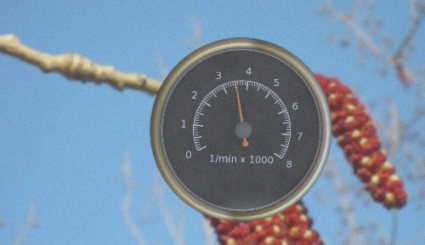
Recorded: value=3500 unit=rpm
